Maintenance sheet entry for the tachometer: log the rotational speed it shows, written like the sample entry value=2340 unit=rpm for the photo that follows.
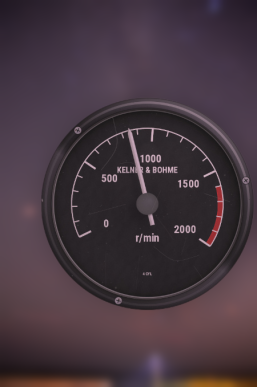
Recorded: value=850 unit=rpm
